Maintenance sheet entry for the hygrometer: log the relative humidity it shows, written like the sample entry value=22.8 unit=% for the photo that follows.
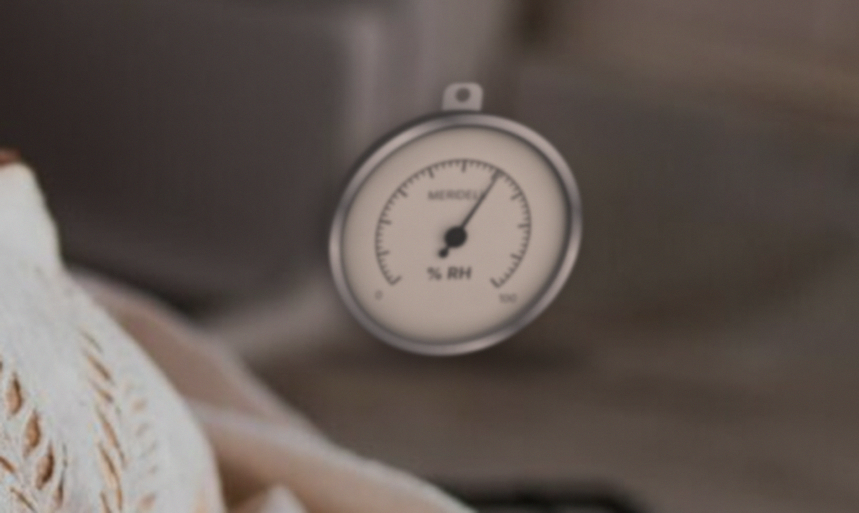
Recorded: value=60 unit=%
